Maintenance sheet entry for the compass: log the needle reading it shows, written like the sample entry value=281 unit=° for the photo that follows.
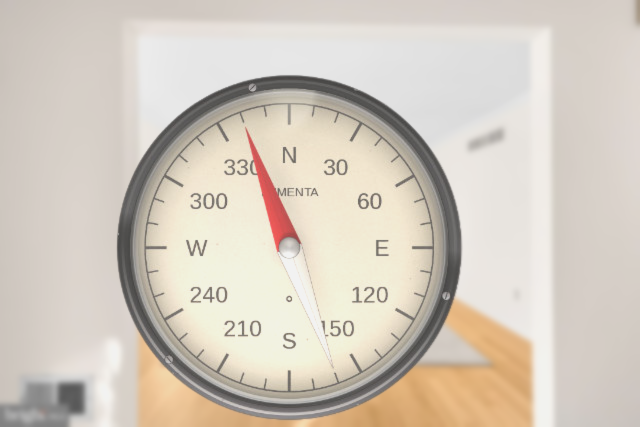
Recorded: value=340 unit=°
